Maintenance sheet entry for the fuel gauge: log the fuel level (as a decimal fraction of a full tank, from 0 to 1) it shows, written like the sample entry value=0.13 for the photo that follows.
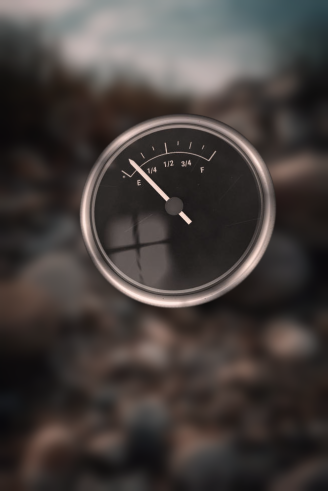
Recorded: value=0.125
